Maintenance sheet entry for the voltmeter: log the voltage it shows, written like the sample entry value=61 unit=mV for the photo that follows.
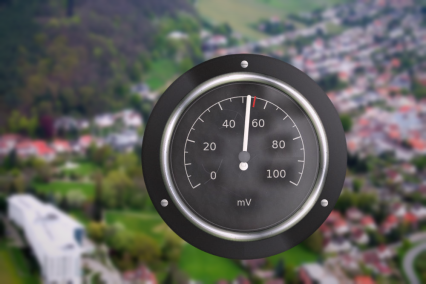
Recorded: value=52.5 unit=mV
